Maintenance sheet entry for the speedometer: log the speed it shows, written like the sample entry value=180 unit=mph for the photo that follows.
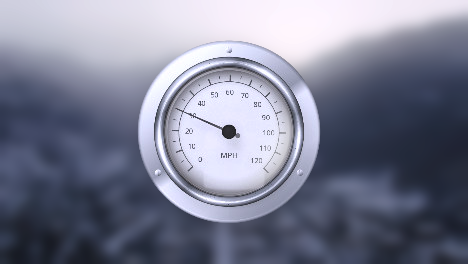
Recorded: value=30 unit=mph
